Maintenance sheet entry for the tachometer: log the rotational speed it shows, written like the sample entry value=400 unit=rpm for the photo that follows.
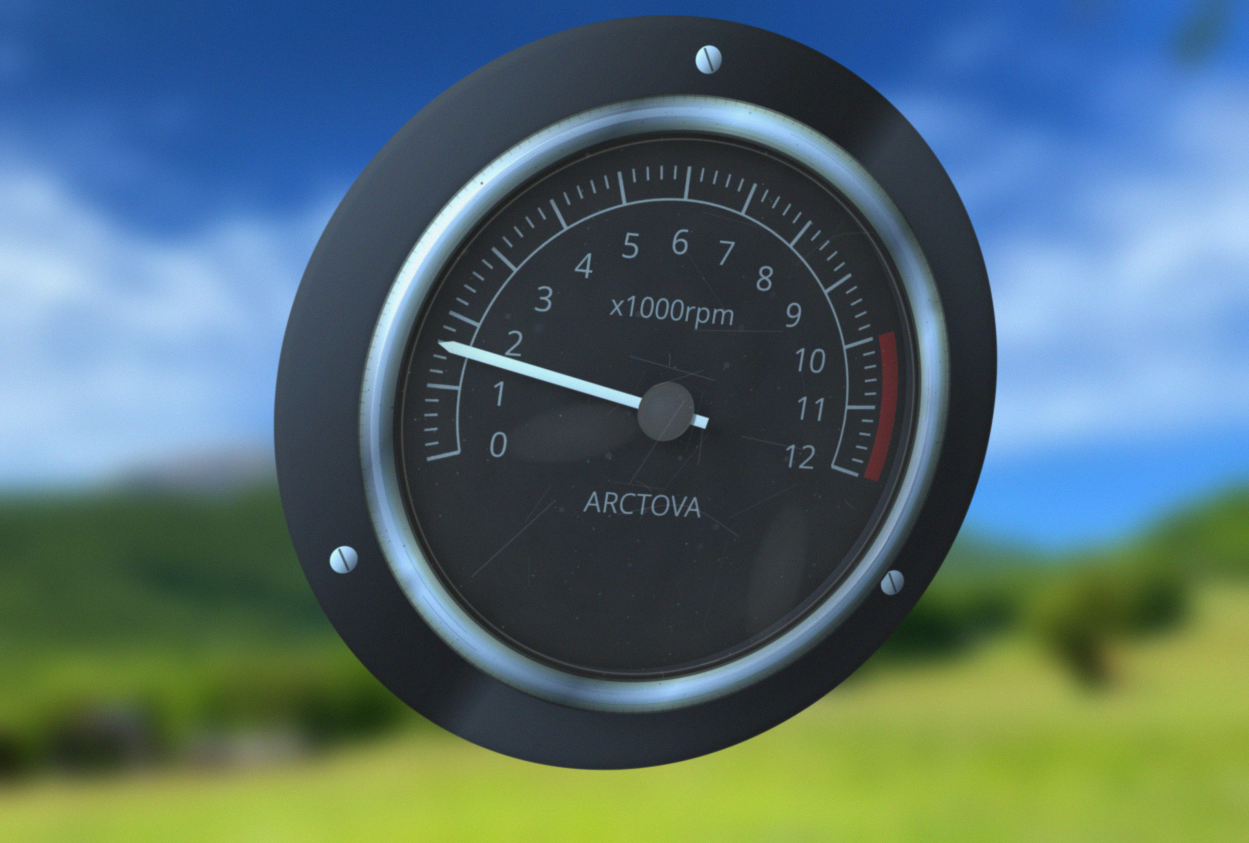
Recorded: value=1600 unit=rpm
